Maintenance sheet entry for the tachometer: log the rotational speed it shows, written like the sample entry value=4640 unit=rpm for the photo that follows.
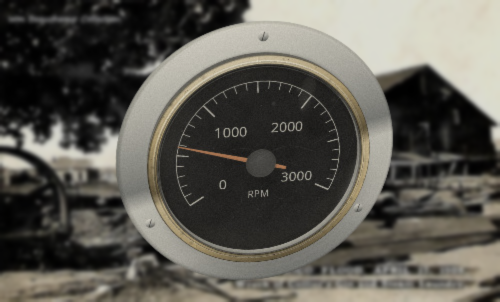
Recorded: value=600 unit=rpm
